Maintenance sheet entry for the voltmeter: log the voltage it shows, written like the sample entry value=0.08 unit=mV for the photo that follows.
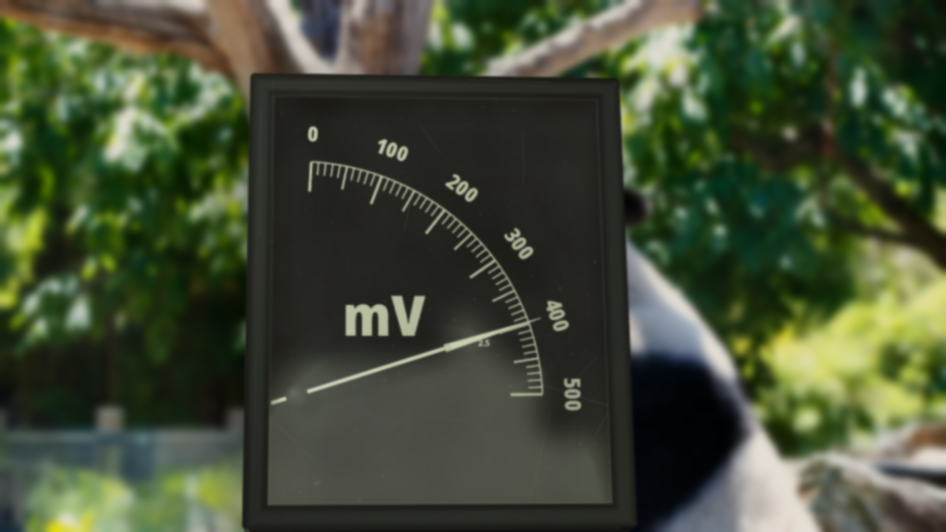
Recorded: value=400 unit=mV
